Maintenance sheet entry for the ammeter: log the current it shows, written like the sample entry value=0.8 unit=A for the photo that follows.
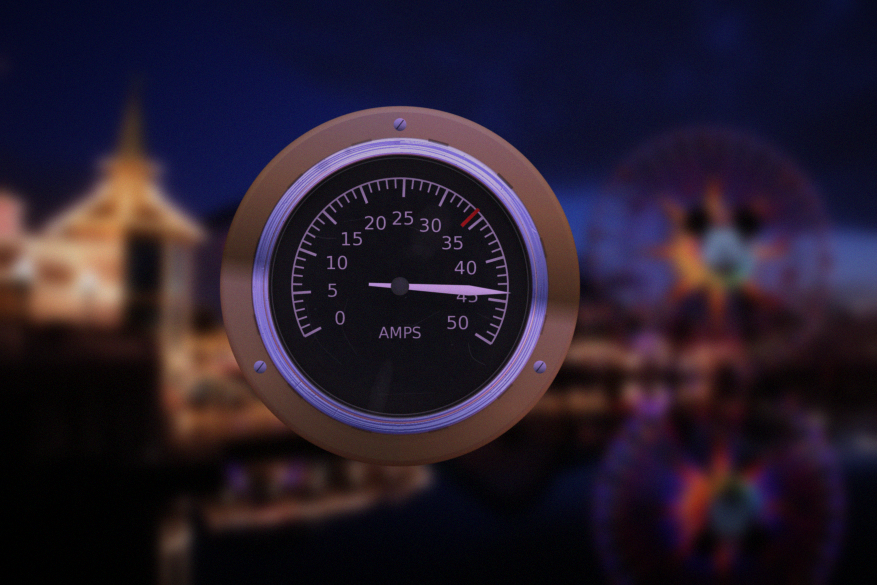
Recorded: value=44 unit=A
